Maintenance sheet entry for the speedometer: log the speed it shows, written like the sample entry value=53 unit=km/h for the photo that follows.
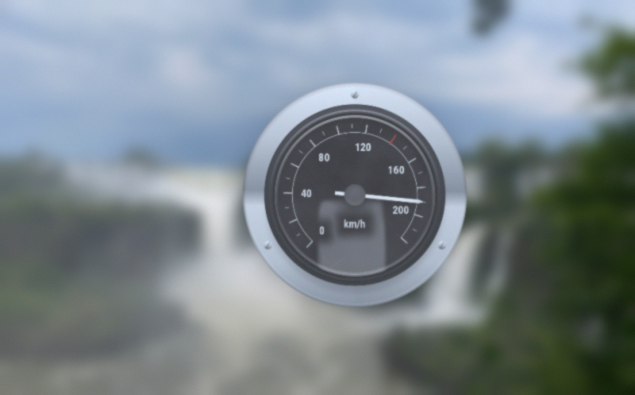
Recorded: value=190 unit=km/h
